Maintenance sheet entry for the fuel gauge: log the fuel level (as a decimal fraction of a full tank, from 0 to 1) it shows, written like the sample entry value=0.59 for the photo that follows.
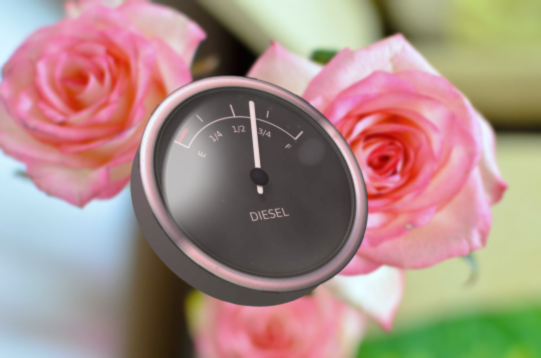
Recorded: value=0.625
